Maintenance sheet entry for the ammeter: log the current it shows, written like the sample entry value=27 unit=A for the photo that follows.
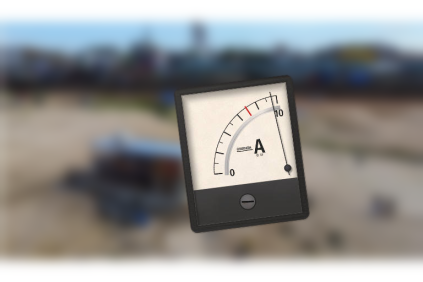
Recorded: value=9.5 unit=A
